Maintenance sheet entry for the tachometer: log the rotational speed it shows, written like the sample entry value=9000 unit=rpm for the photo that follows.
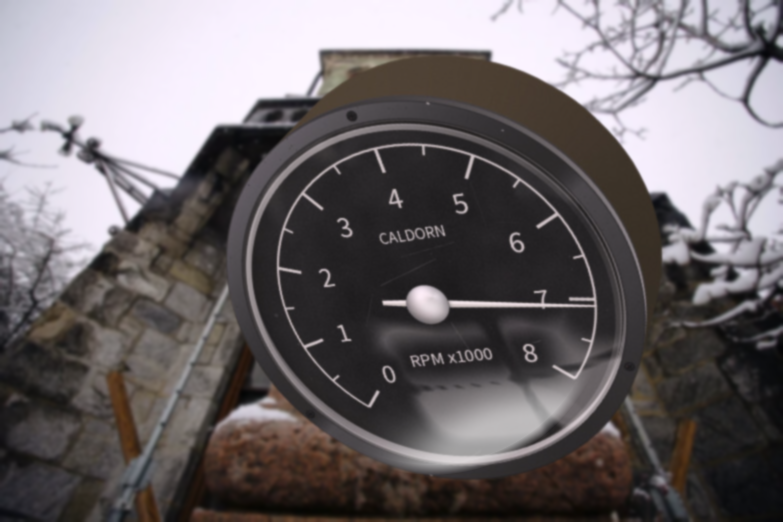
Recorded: value=7000 unit=rpm
